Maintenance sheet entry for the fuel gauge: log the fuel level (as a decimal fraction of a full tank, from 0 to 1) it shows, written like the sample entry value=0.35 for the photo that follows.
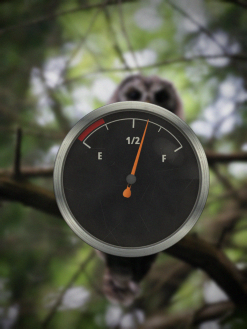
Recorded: value=0.625
